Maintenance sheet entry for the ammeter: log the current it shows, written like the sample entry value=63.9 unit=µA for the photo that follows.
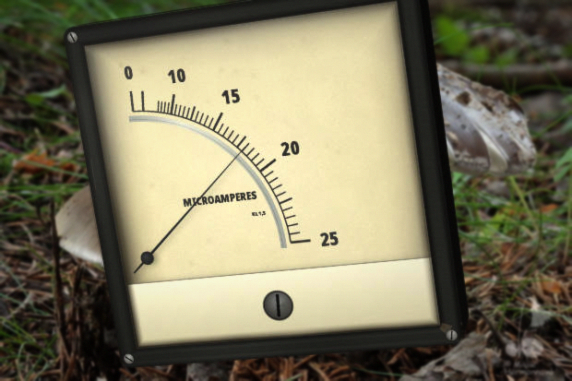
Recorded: value=18 unit=µA
